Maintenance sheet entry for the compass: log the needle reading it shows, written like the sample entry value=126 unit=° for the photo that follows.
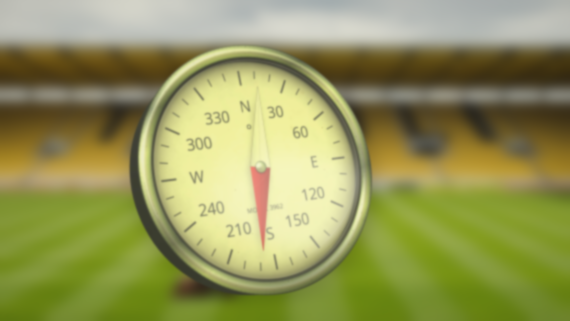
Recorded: value=190 unit=°
